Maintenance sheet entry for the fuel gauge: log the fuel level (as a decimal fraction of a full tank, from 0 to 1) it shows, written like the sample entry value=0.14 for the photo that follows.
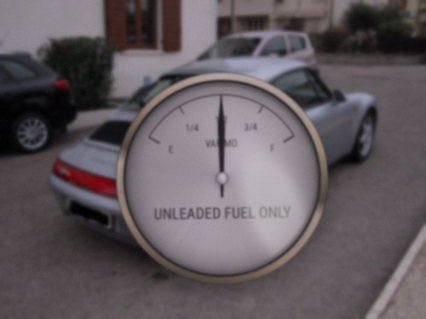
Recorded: value=0.5
